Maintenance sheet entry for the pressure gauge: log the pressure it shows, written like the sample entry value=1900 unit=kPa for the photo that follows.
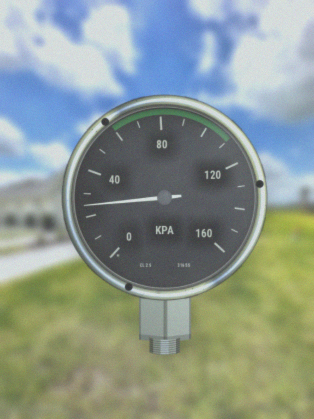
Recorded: value=25 unit=kPa
